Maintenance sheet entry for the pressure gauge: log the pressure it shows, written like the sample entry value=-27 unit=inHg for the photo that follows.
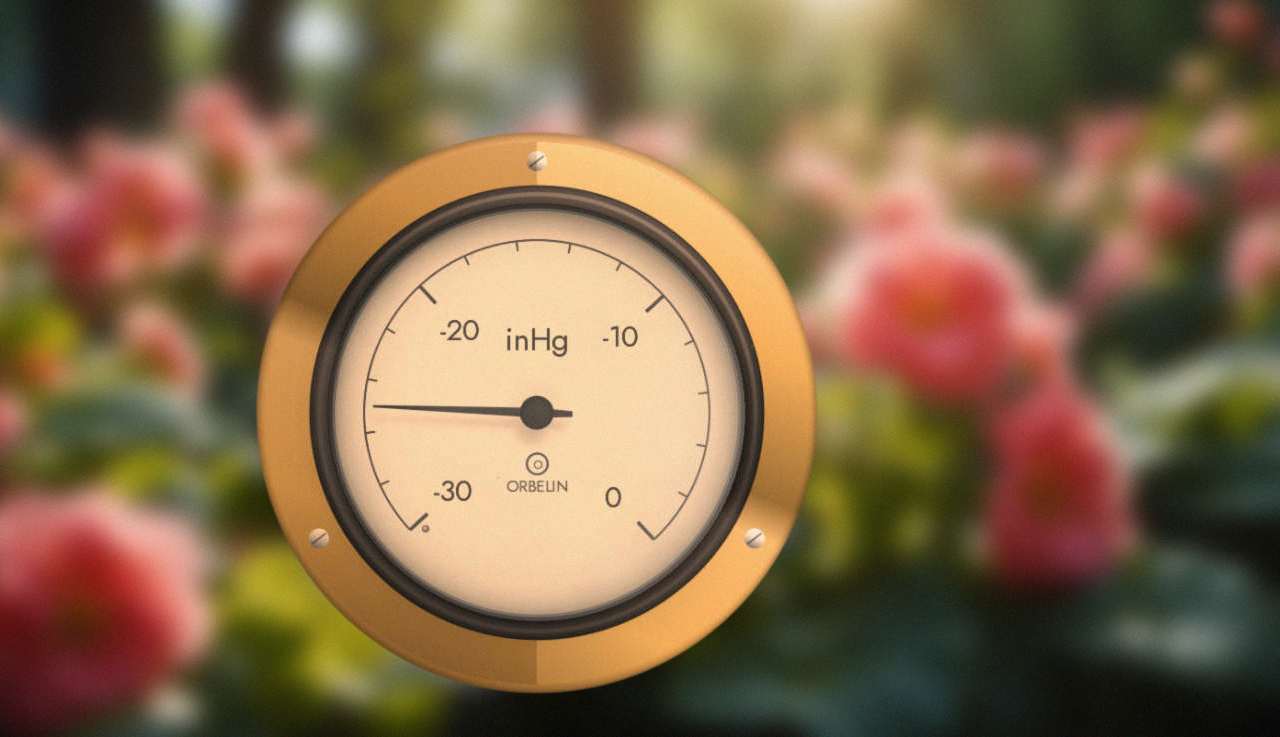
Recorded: value=-25 unit=inHg
